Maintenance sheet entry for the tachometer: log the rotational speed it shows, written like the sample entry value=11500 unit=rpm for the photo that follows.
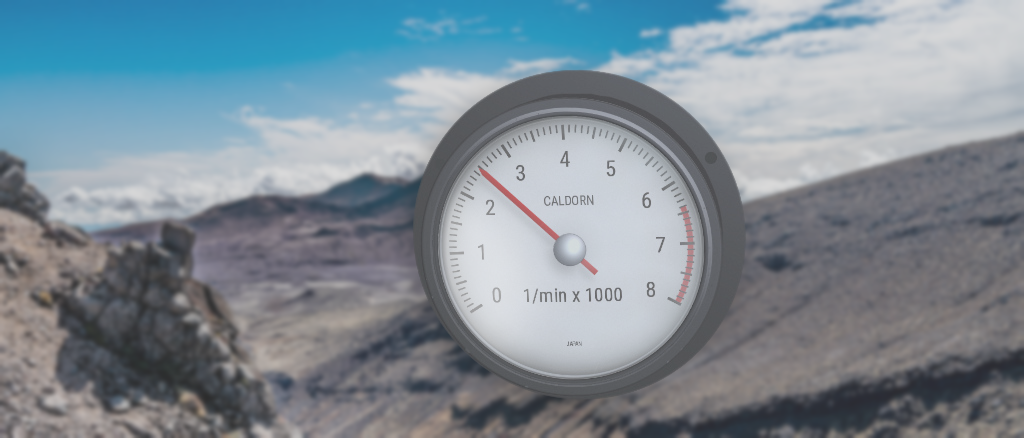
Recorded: value=2500 unit=rpm
